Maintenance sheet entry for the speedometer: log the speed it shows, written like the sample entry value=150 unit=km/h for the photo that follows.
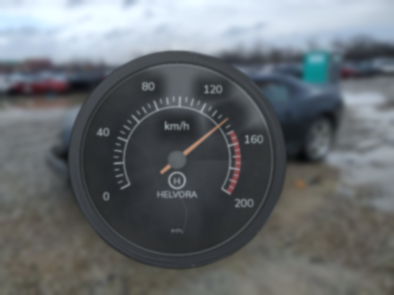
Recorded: value=140 unit=km/h
